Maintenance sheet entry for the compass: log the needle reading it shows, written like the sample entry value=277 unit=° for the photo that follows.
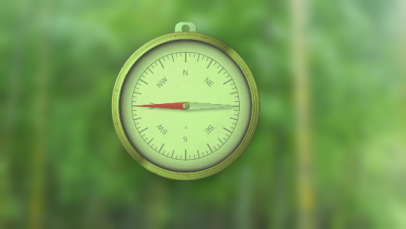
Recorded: value=270 unit=°
